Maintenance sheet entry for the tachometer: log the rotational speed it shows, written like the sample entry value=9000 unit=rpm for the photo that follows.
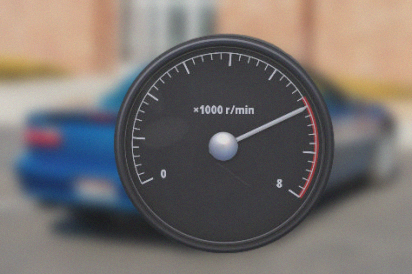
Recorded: value=6000 unit=rpm
